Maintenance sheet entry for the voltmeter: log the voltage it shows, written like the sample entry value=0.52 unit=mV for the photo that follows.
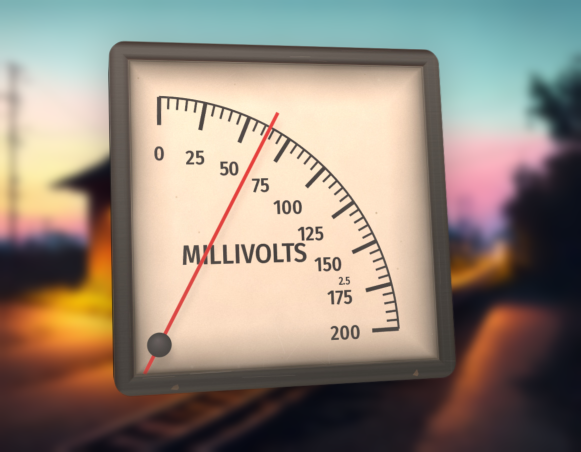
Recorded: value=62.5 unit=mV
